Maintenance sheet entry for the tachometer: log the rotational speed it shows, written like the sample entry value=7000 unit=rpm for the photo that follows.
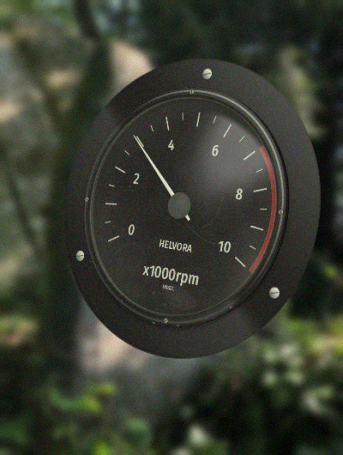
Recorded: value=3000 unit=rpm
